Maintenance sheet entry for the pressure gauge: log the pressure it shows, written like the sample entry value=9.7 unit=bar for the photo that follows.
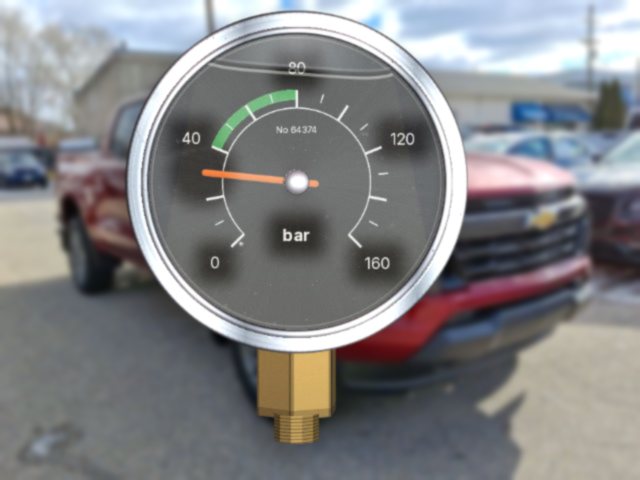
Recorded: value=30 unit=bar
